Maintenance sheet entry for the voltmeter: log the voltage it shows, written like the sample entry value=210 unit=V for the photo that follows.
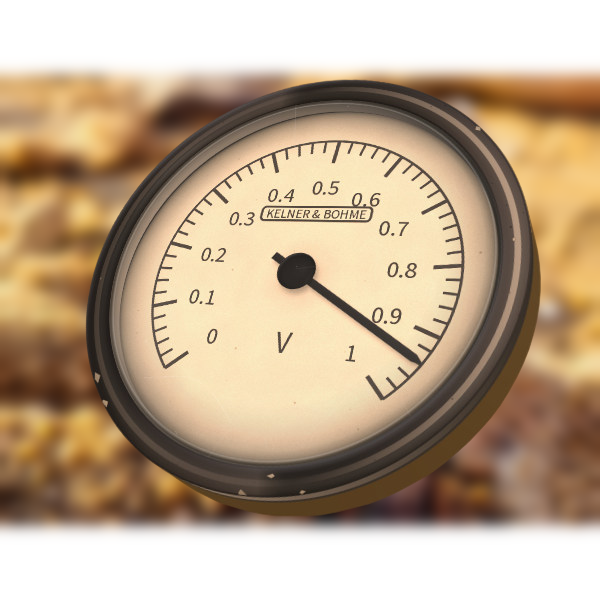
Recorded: value=0.94 unit=V
